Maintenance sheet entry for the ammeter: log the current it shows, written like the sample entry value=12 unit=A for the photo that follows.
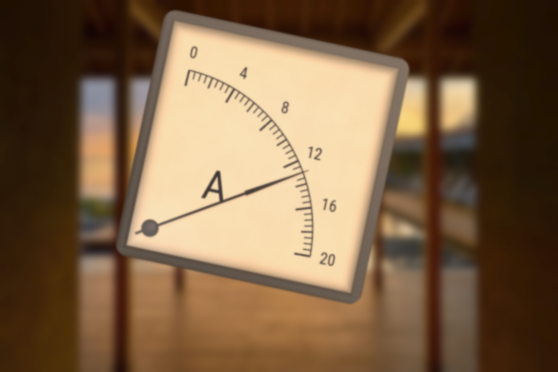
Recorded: value=13 unit=A
